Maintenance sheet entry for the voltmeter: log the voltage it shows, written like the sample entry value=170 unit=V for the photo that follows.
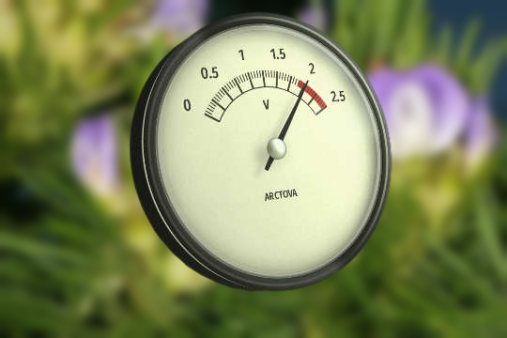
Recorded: value=2 unit=V
